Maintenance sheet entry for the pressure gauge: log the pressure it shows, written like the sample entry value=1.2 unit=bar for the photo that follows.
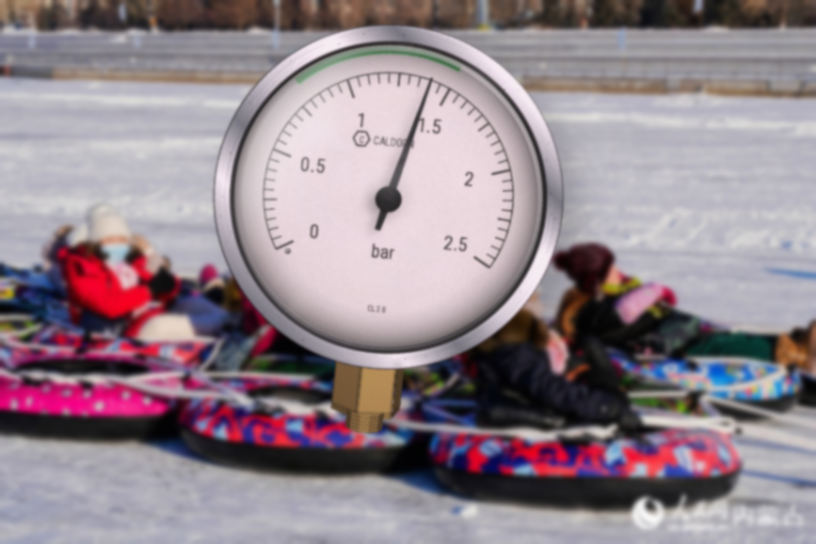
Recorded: value=1.4 unit=bar
